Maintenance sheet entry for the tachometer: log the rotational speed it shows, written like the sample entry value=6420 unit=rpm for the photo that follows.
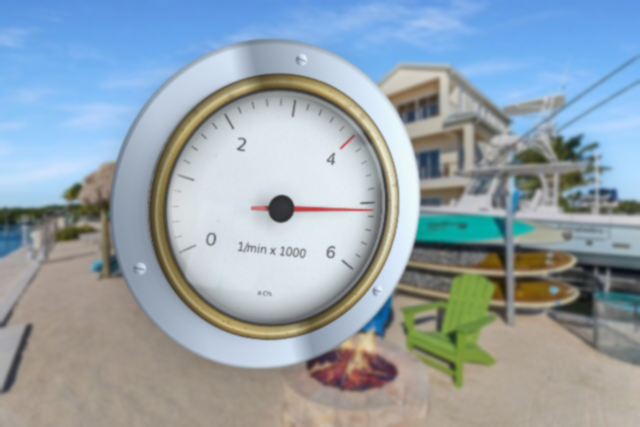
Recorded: value=5100 unit=rpm
